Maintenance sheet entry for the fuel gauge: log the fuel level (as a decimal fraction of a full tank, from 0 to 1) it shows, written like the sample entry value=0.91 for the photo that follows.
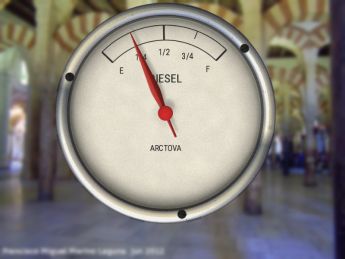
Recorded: value=0.25
